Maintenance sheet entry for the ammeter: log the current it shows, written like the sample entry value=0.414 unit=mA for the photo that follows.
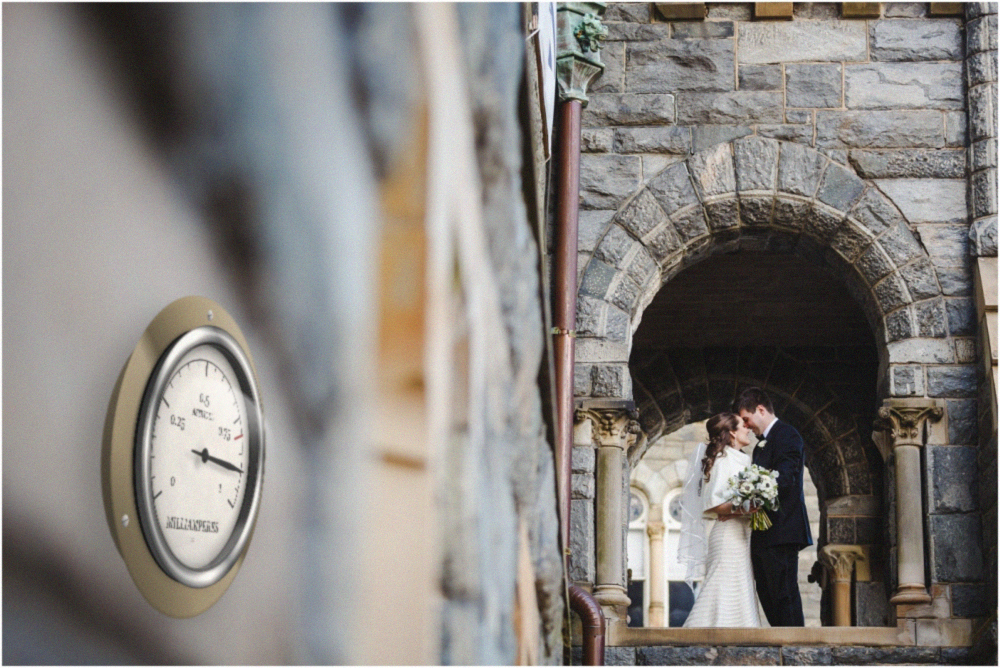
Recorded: value=0.9 unit=mA
